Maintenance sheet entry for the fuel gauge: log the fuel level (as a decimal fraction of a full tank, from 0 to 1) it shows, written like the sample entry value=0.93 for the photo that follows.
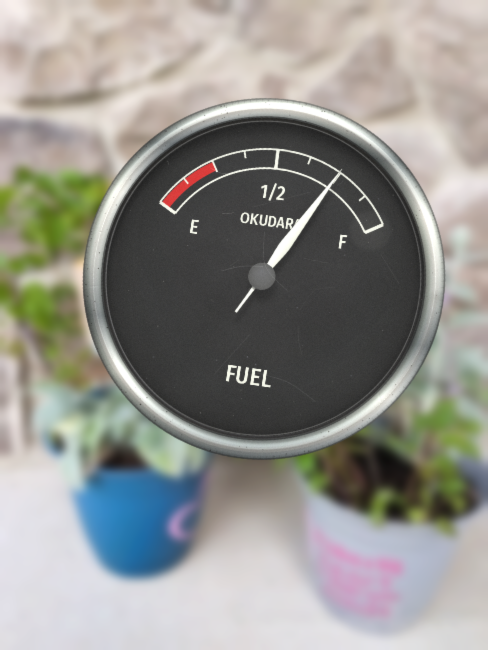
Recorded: value=0.75
